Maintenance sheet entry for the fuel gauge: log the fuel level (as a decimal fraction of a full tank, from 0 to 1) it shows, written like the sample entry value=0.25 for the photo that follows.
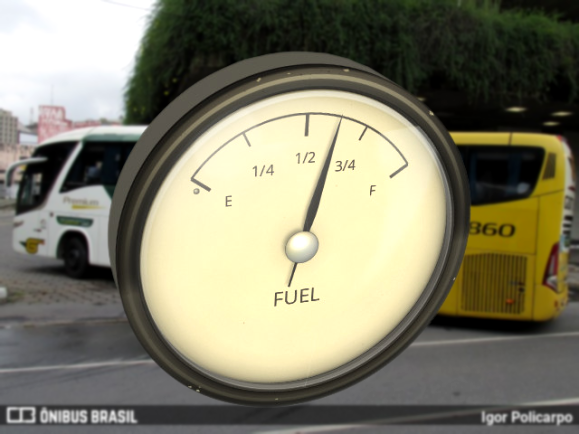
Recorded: value=0.625
